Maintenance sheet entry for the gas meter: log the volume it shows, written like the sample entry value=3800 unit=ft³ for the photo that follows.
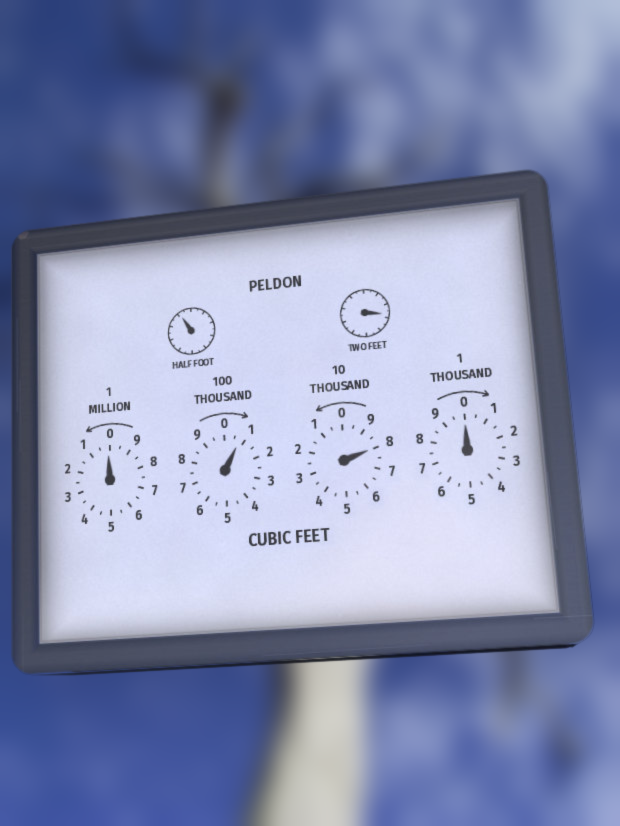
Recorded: value=8000 unit=ft³
